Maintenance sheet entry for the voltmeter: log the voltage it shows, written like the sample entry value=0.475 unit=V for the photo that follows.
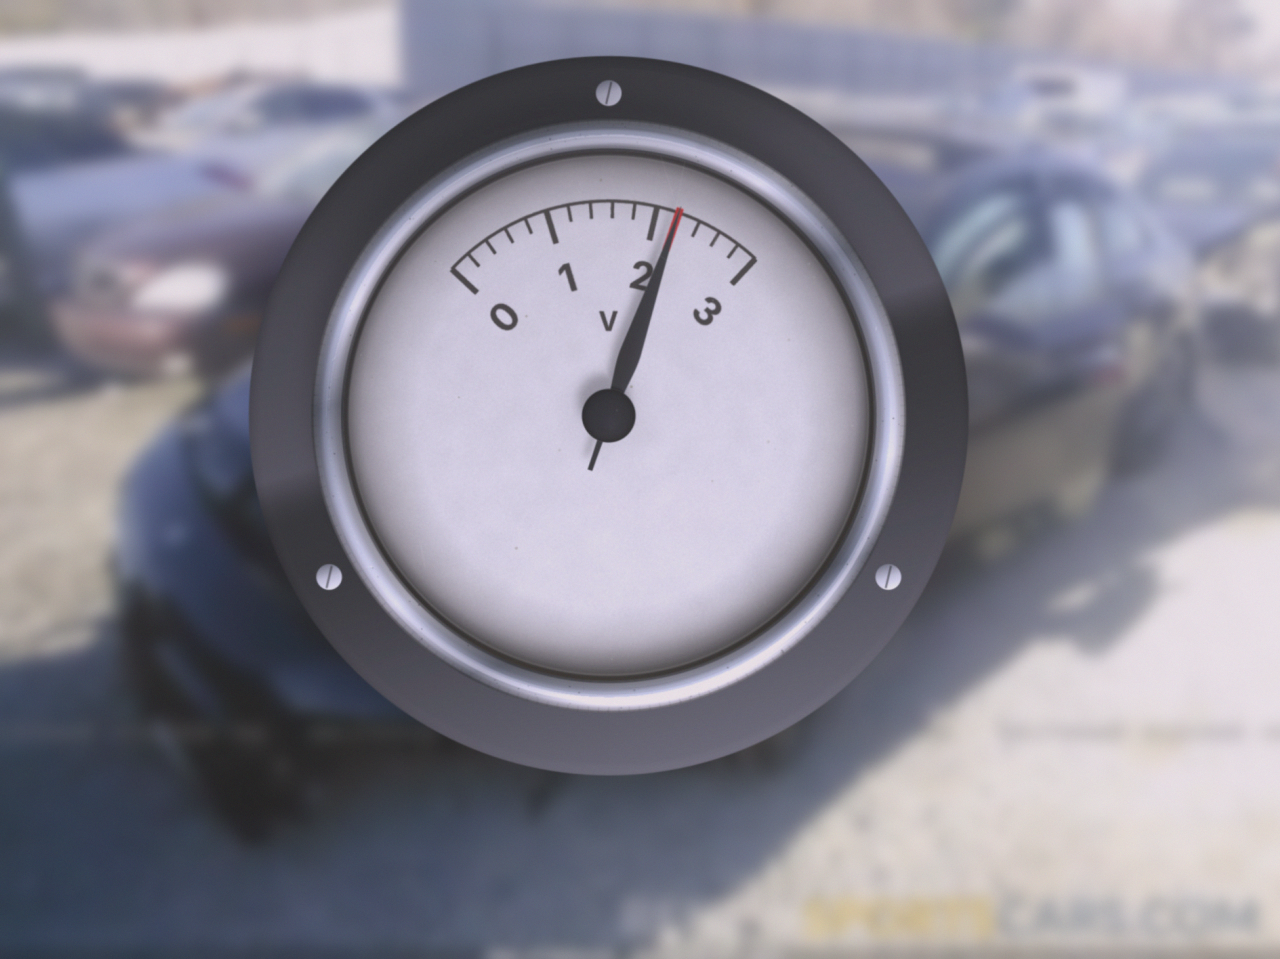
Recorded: value=2.2 unit=V
